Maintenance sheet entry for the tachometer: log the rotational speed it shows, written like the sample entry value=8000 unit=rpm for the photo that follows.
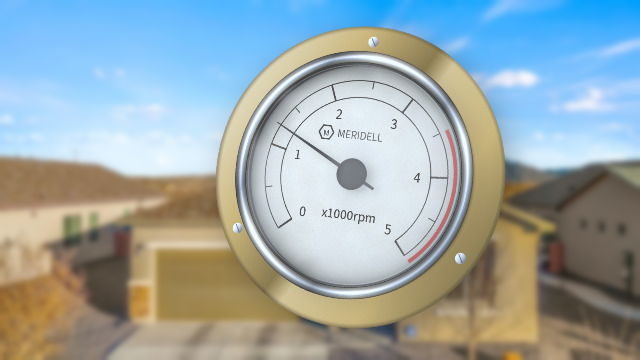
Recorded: value=1250 unit=rpm
